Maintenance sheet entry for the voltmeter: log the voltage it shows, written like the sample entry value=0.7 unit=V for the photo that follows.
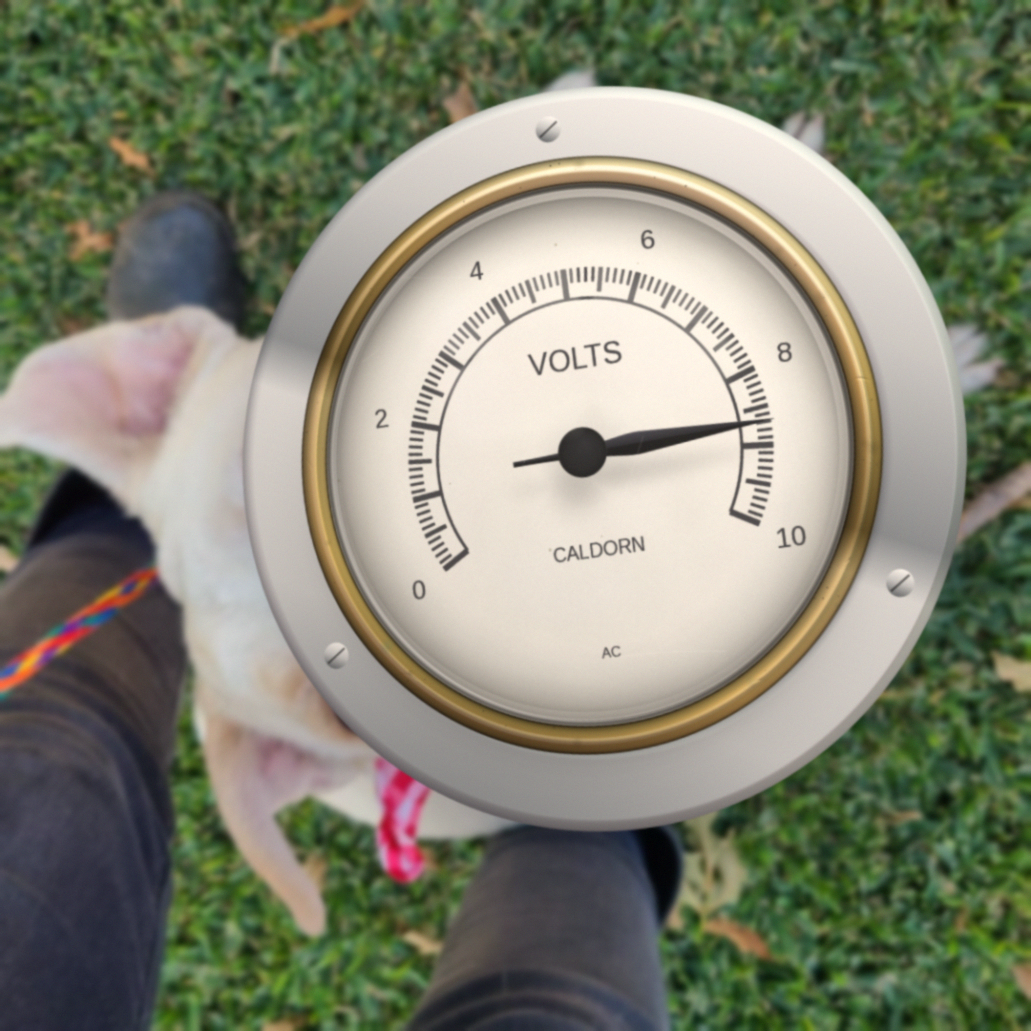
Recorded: value=8.7 unit=V
